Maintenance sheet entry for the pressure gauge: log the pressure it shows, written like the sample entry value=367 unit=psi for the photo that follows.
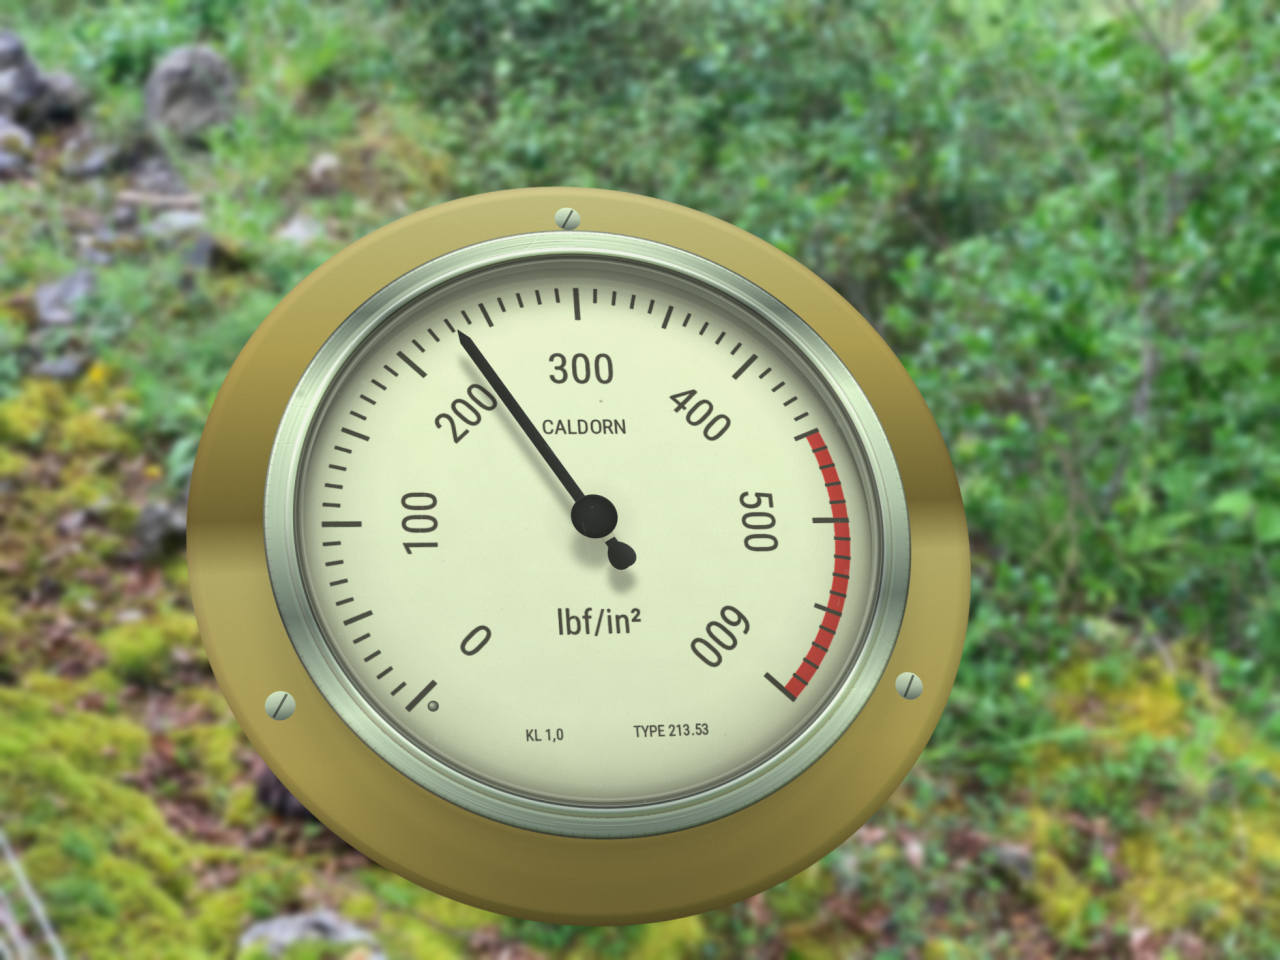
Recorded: value=230 unit=psi
